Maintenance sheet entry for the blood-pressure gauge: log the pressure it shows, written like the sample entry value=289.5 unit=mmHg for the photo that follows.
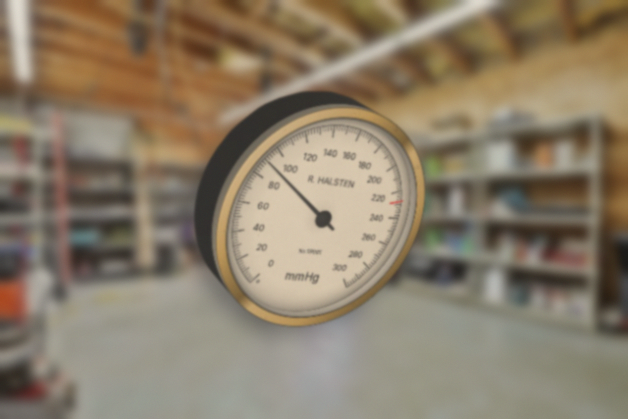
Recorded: value=90 unit=mmHg
